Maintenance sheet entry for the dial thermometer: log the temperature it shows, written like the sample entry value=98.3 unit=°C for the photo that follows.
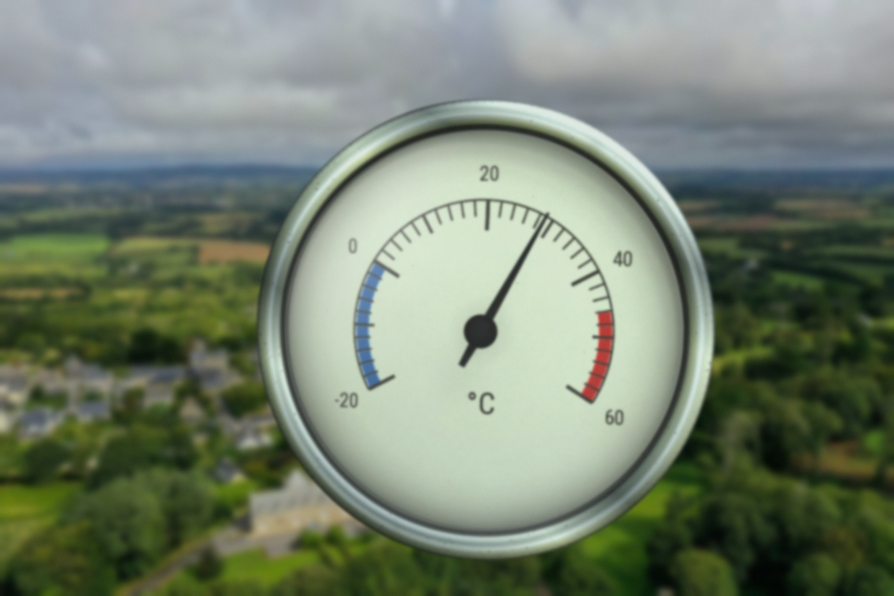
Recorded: value=29 unit=°C
